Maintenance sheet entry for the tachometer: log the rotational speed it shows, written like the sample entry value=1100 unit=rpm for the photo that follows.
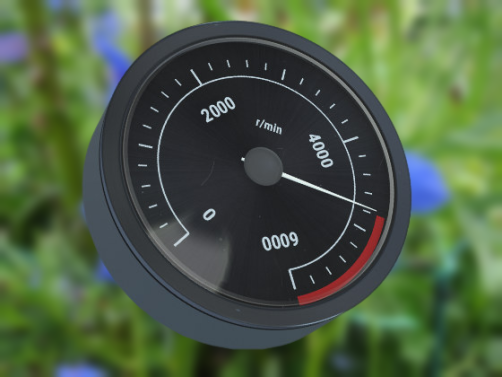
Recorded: value=4800 unit=rpm
